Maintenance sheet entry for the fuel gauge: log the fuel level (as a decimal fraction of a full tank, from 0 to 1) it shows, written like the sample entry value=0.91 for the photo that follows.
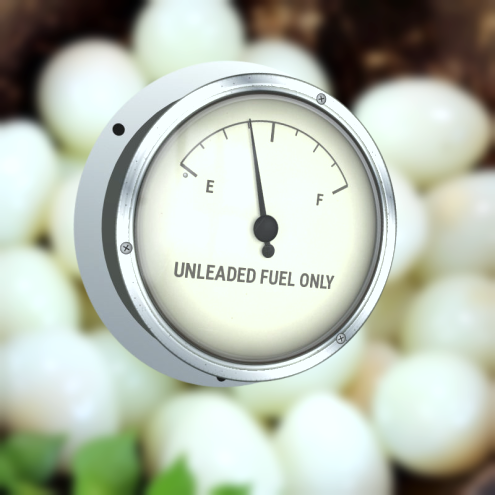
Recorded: value=0.375
